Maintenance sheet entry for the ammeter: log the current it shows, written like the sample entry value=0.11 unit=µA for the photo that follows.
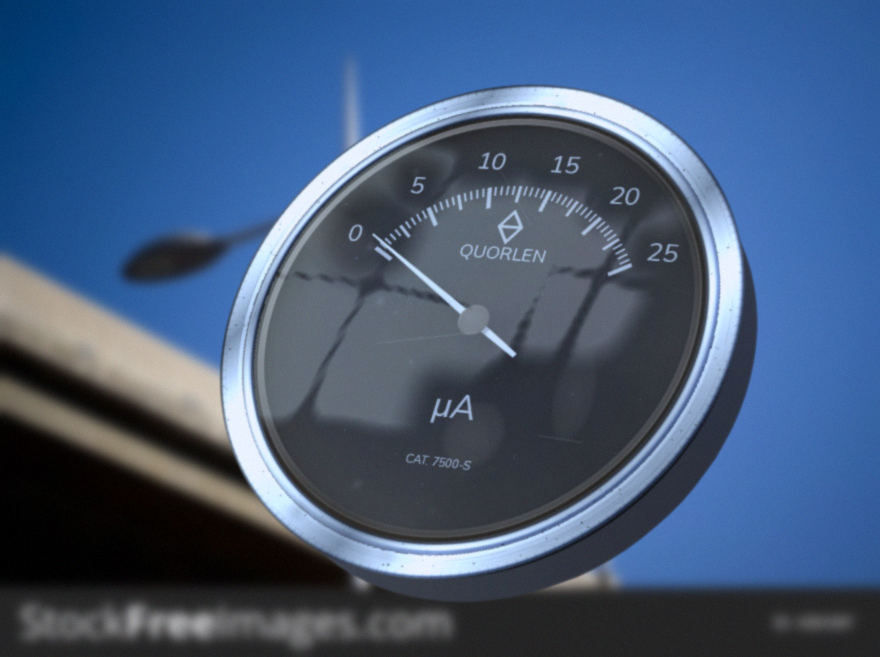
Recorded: value=0.5 unit=µA
